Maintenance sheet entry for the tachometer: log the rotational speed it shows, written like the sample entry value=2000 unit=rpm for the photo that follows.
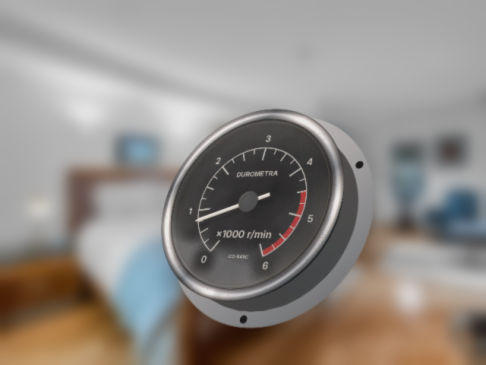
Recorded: value=750 unit=rpm
